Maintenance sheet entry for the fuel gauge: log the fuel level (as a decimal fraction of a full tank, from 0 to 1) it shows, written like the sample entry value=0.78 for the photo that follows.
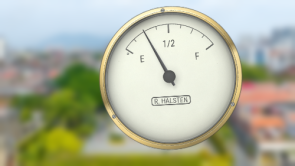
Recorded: value=0.25
